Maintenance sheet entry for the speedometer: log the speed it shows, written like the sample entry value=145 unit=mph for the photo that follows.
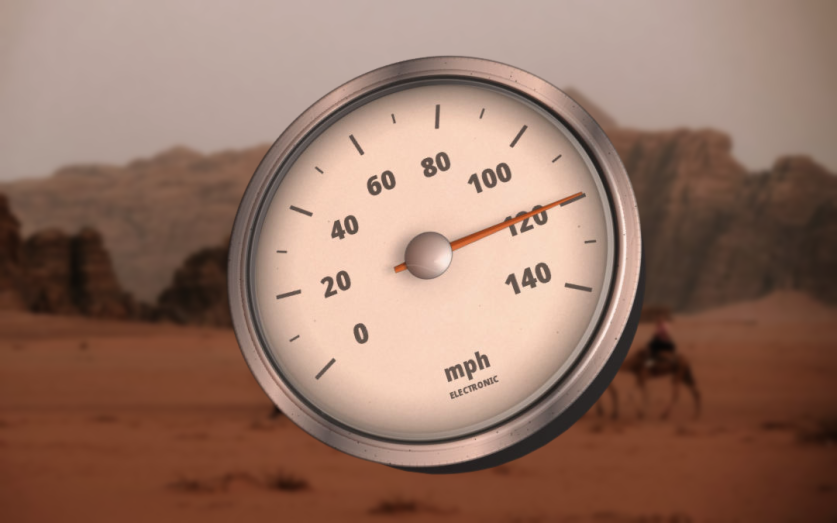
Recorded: value=120 unit=mph
